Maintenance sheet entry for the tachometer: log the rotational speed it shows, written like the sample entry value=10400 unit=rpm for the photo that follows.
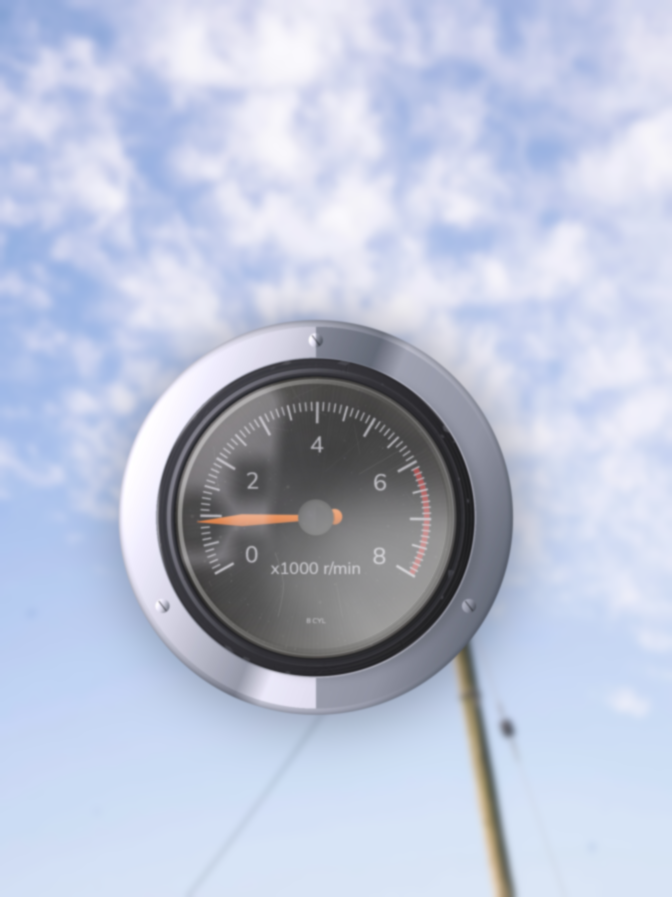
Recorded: value=900 unit=rpm
